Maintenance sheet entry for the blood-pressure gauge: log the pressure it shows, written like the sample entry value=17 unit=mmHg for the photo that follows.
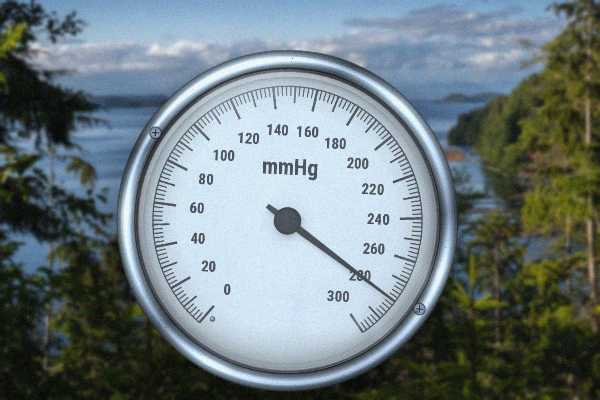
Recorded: value=280 unit=mmHg
